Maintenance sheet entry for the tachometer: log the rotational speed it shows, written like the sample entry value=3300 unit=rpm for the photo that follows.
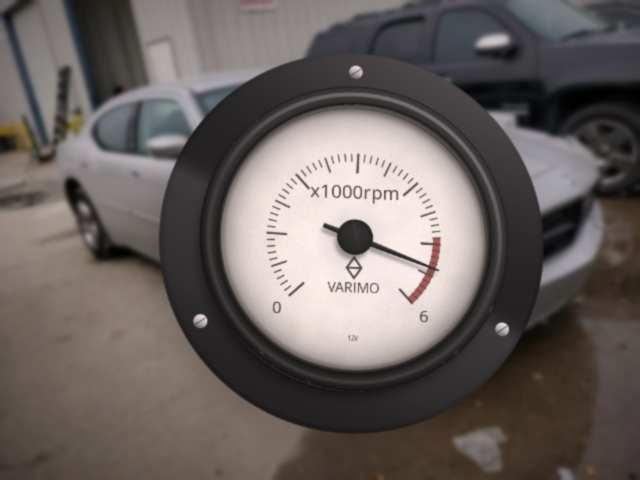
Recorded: value=5400 unit=rpm
